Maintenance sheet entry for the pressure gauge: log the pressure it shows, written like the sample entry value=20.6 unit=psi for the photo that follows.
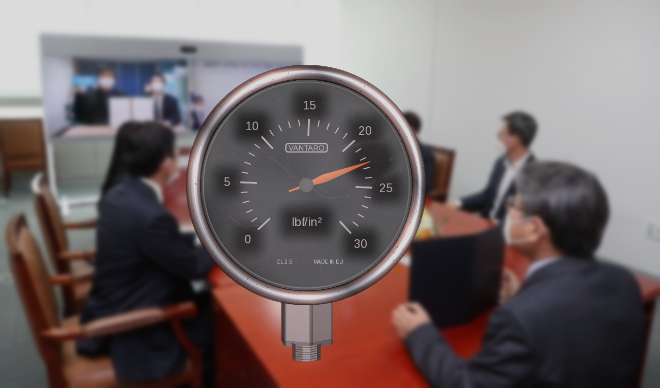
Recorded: value=22.5 unit=psi
